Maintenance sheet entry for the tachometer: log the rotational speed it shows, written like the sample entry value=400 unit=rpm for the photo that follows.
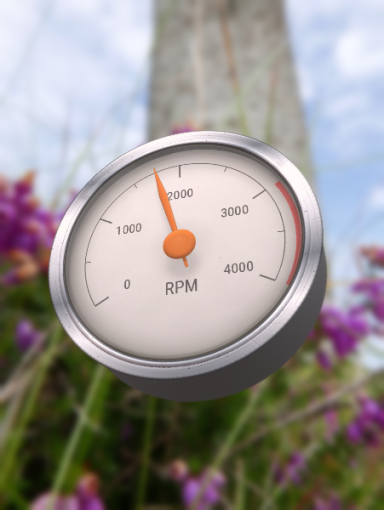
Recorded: value=1750 unit=rpm
